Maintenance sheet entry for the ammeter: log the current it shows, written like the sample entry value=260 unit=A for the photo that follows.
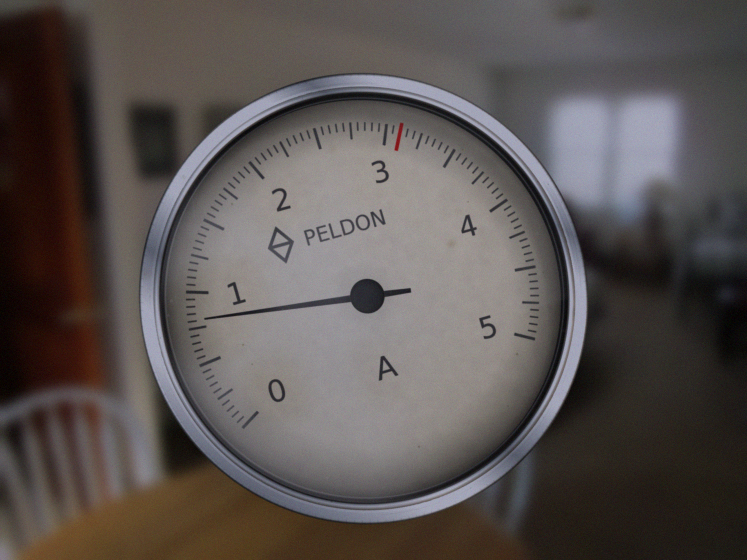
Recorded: value=0.8 unit=A
